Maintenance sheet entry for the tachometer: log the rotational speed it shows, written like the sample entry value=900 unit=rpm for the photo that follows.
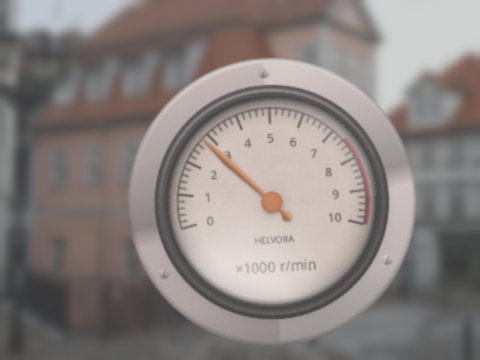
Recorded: value=2800 unit=rpm
